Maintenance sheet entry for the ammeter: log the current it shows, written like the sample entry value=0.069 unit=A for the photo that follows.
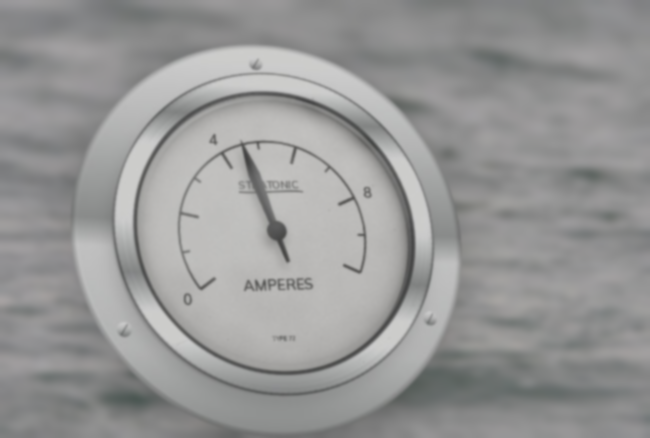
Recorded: value=4.5 unit=A
